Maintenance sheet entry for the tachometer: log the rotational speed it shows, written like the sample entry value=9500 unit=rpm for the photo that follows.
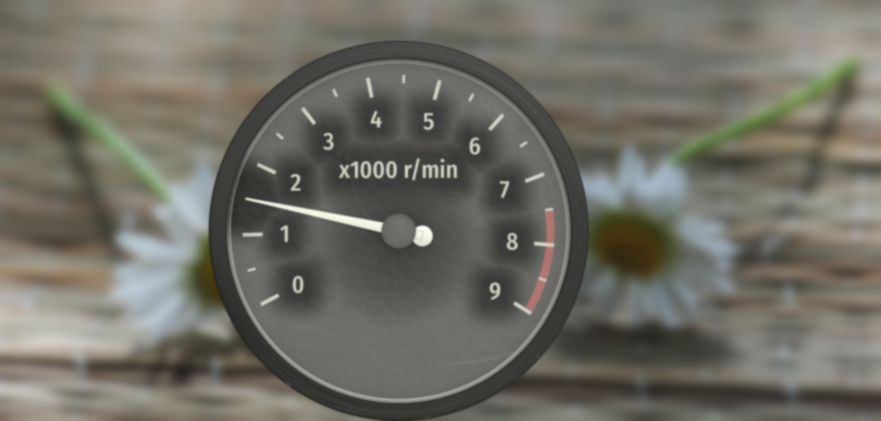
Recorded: value=1500 unit=rpm
